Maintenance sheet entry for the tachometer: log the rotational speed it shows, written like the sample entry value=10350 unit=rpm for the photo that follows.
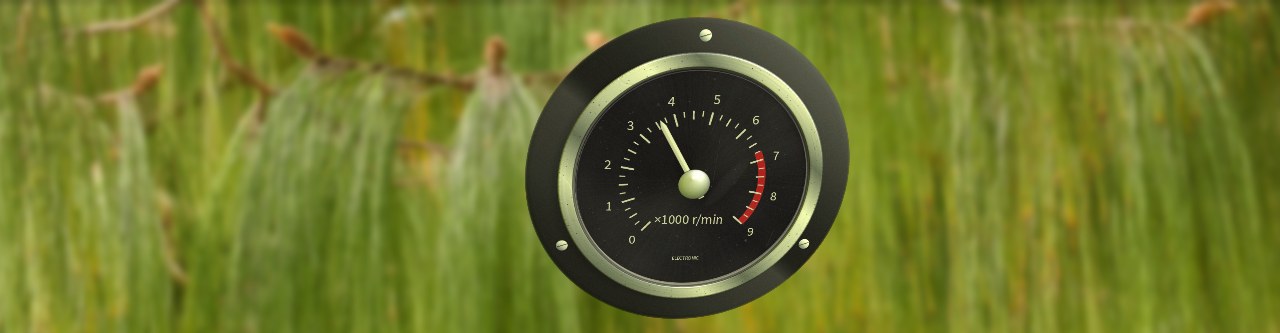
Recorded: value=3625 unit=rpm
